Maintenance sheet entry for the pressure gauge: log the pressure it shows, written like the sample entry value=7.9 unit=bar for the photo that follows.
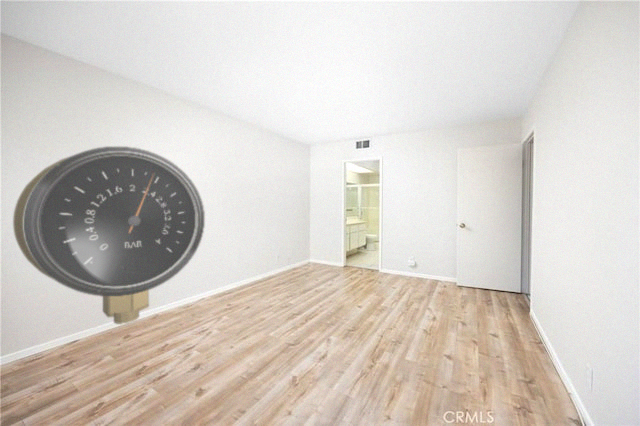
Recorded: value=2.3 unit=bar
